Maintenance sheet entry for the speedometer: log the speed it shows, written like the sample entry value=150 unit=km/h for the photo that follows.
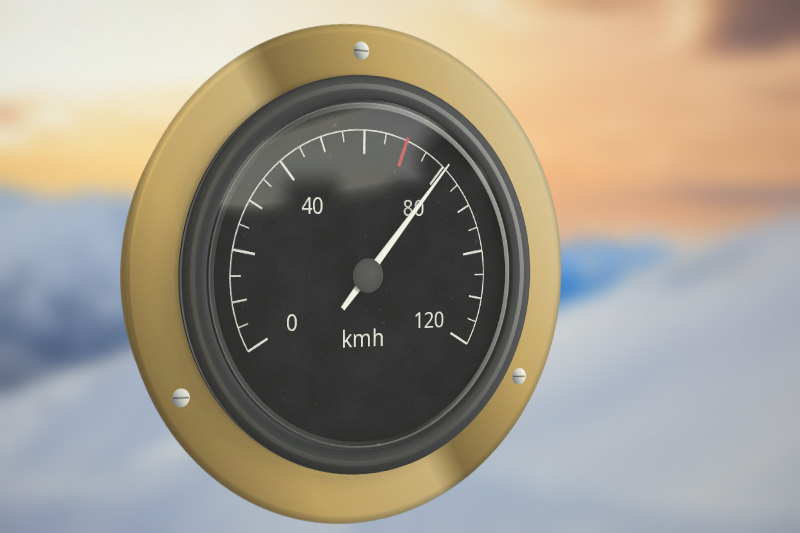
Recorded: value=80 unit=km/h
